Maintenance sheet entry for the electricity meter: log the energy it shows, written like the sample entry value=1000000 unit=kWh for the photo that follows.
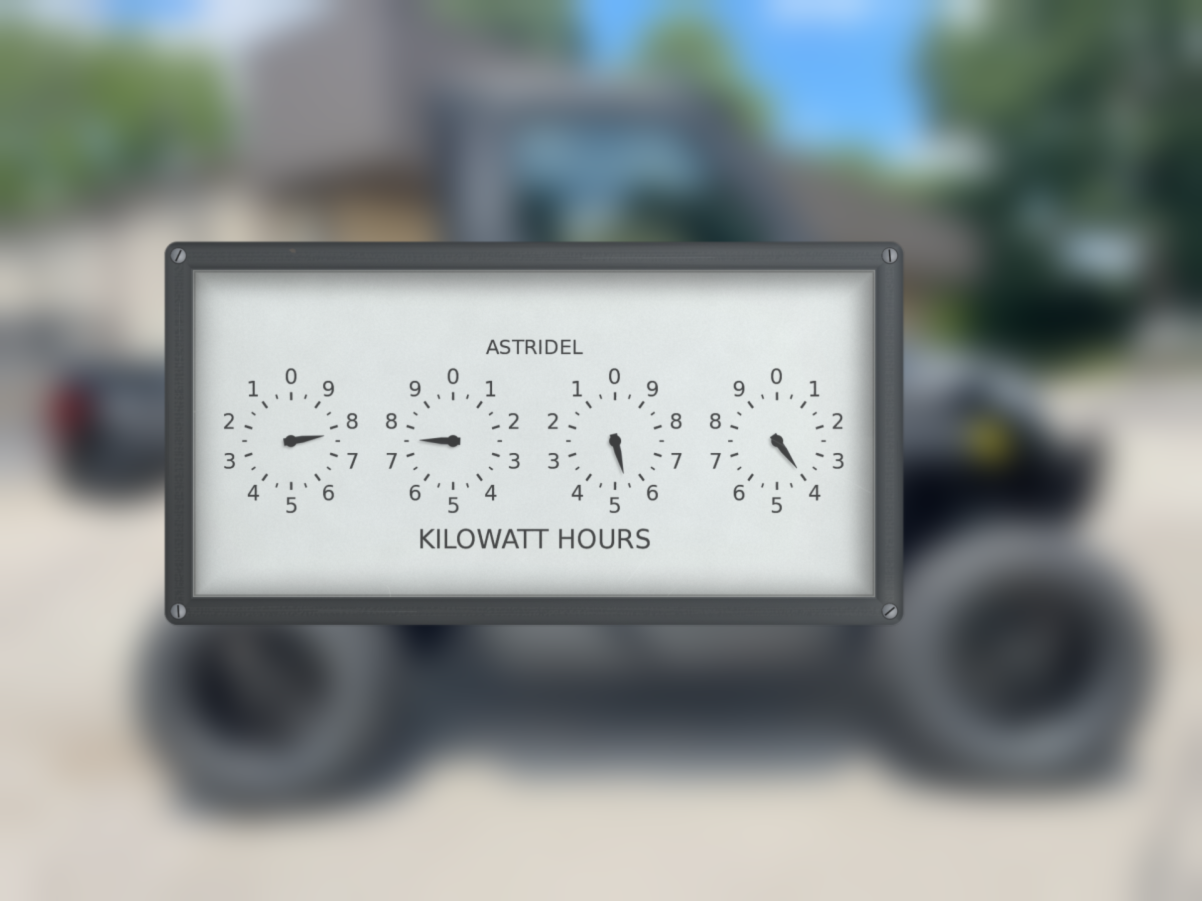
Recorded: value=7754 unit=kWh
